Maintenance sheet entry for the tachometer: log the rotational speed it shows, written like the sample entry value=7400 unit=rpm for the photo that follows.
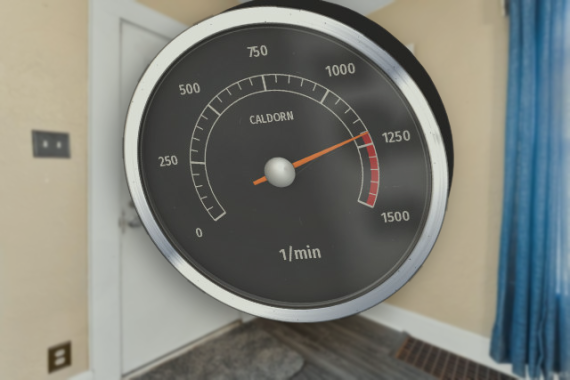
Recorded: value=1200 unit=rpm
